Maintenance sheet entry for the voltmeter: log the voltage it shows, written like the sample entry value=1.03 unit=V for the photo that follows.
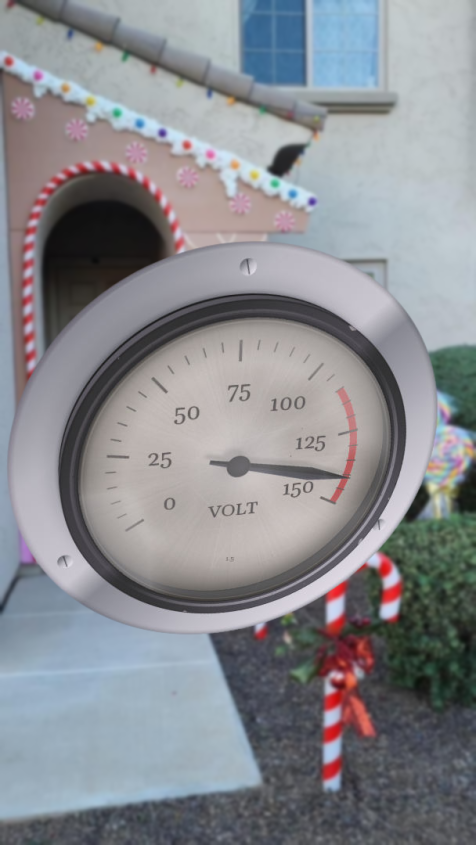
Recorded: value=140 unit=V
